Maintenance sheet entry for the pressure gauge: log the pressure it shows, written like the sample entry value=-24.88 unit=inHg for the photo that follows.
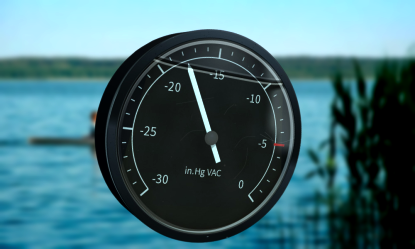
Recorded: value=-18 unit=inHg
